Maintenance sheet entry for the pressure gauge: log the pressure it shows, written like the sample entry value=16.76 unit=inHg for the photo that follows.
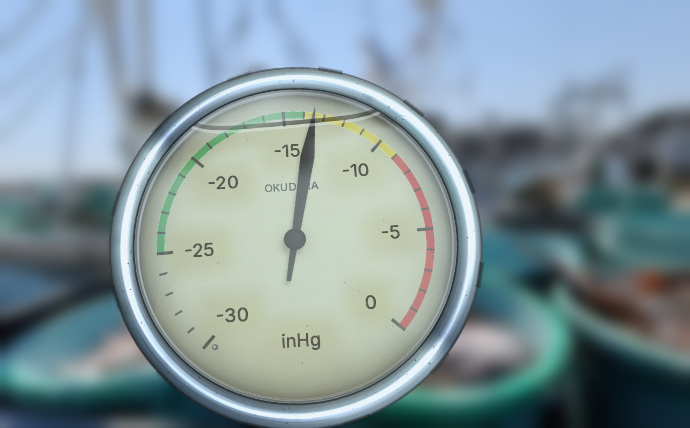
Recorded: value=-13.5 unit=inHg
